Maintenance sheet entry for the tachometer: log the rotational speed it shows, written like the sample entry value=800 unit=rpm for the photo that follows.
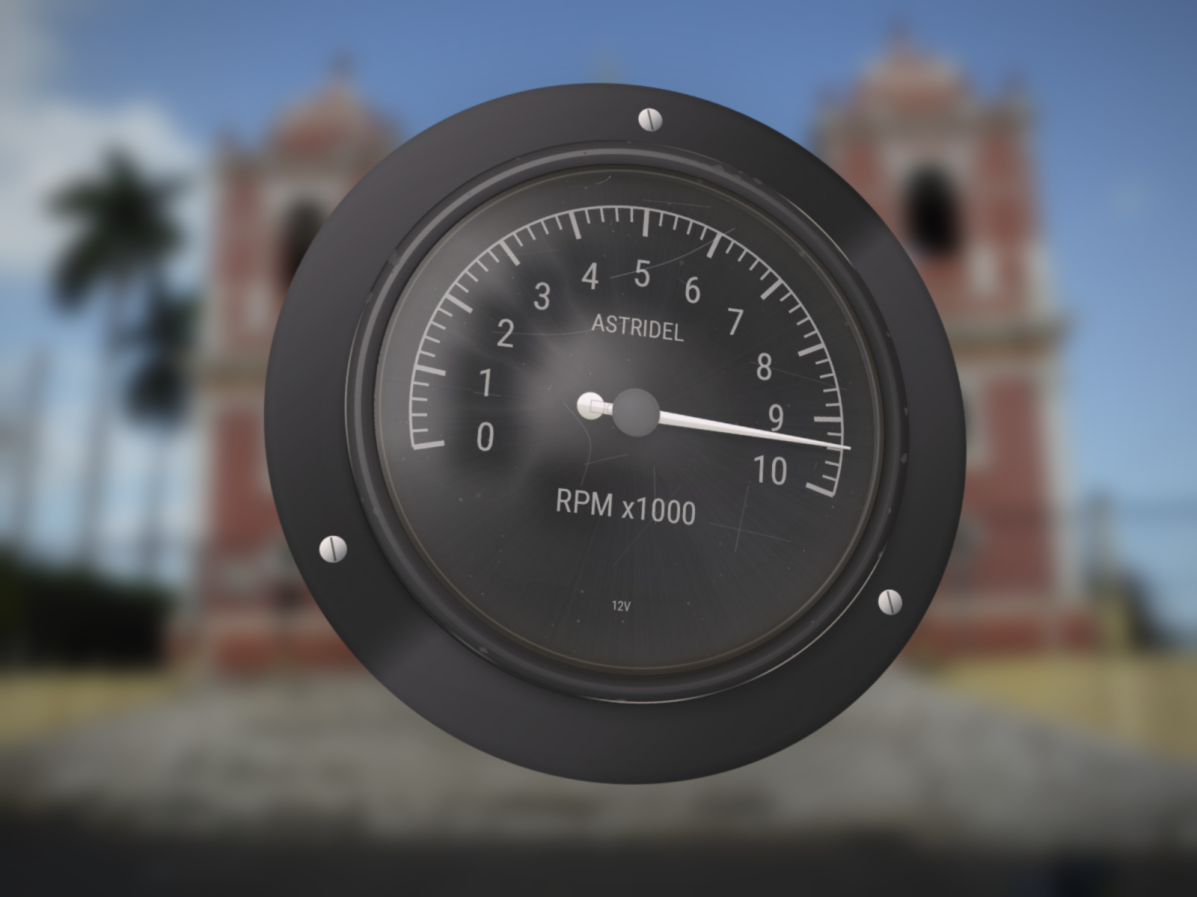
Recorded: value=9400 unit=rpm
